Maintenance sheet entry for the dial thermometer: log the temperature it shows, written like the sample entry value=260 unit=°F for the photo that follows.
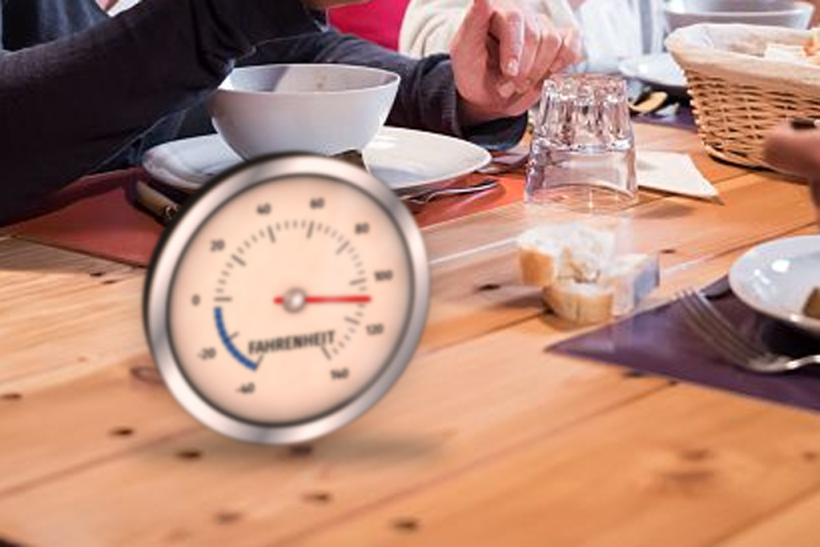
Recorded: value=108 unit=°F
